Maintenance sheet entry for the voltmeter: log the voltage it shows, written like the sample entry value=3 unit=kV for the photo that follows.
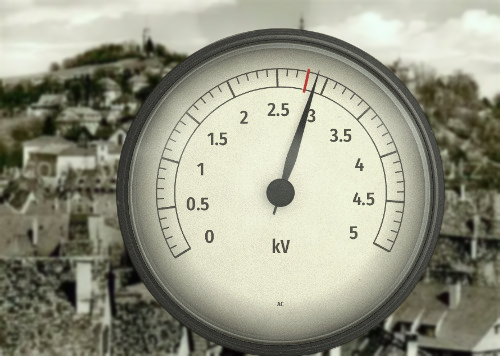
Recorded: value=2.9 unit=kV
